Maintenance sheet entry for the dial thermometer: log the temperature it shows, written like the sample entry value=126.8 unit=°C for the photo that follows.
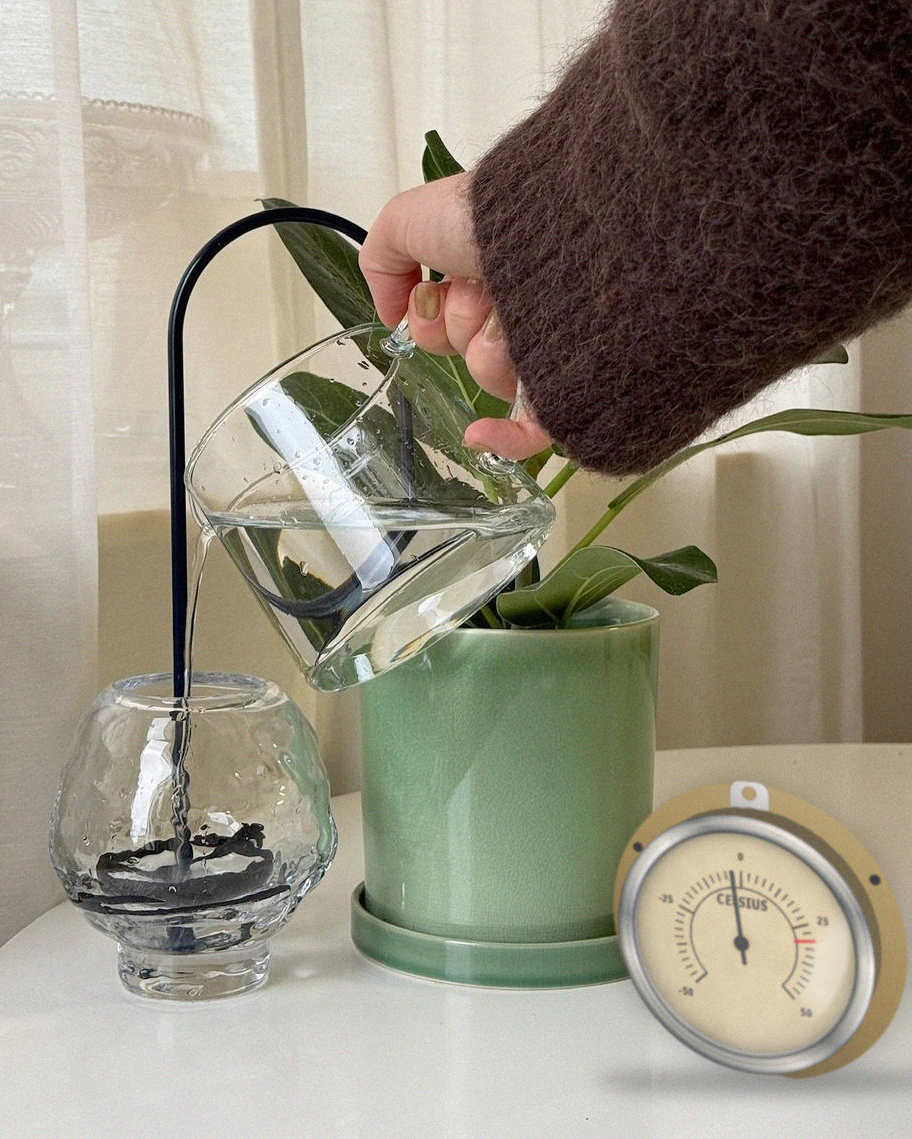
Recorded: value=-2.5 unit=°C
